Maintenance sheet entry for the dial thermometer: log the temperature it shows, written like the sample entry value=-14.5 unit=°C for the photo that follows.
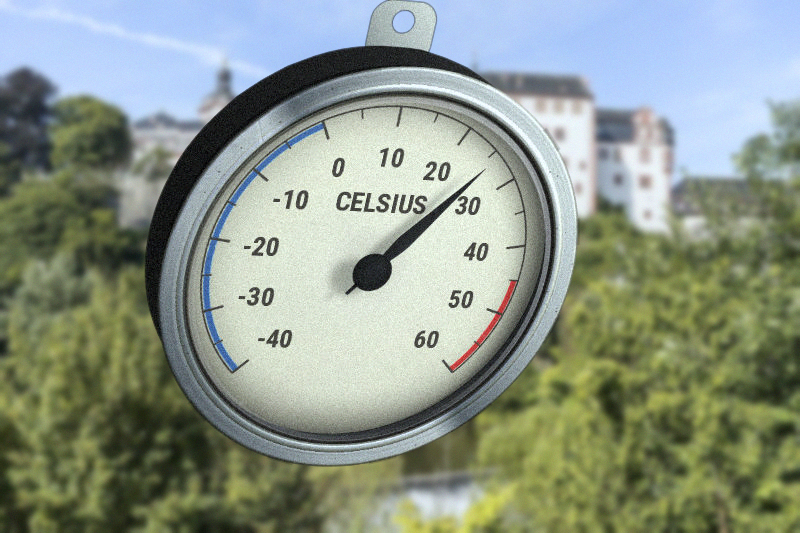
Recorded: value=25 unit=°C
